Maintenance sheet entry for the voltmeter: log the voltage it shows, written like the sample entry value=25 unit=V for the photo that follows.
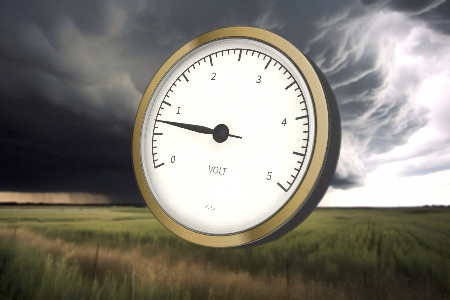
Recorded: value=0.7 unit=V
